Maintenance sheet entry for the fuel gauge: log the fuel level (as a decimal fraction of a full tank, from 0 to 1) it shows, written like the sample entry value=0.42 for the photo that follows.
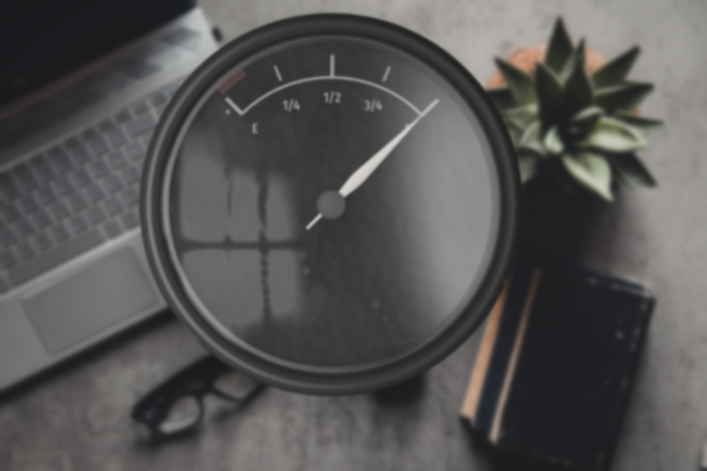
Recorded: value=1
